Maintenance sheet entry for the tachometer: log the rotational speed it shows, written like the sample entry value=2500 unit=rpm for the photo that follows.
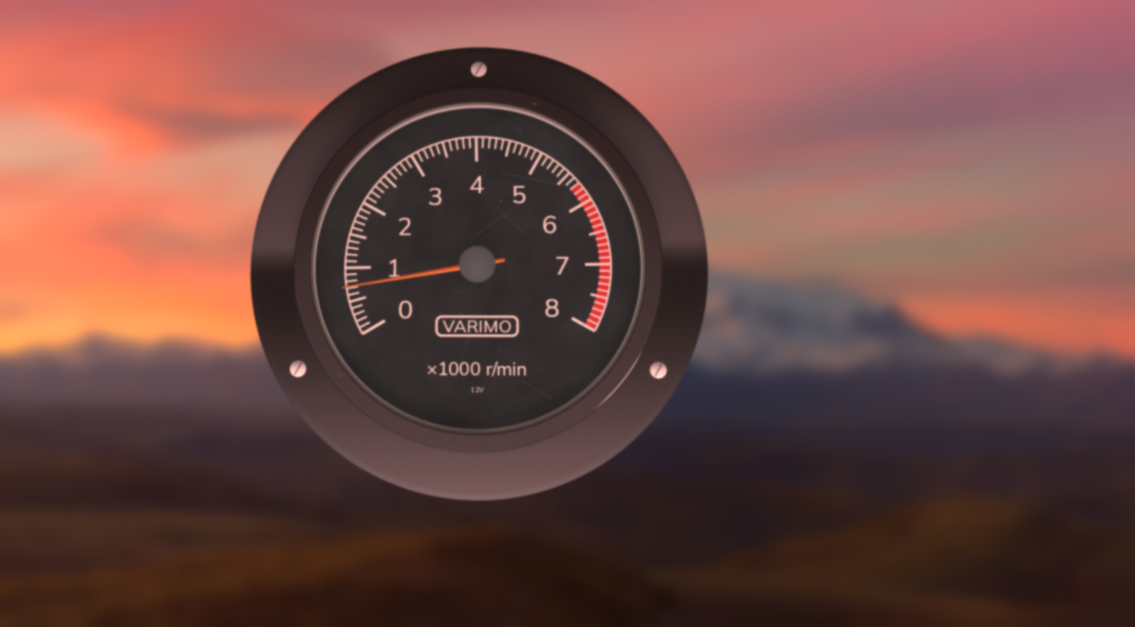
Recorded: value=700 unit=rpm
